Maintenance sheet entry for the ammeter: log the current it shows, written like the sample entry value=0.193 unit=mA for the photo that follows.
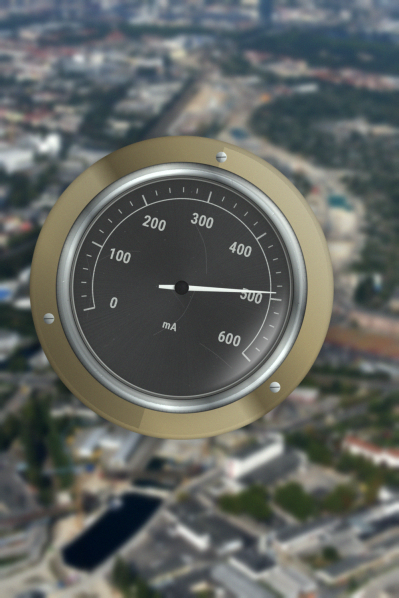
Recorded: value=490 unit=mA
